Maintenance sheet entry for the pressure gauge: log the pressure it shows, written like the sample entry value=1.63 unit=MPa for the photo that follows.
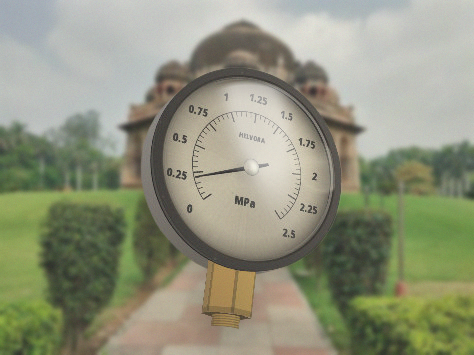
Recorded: value=0.2 unit=MPa
